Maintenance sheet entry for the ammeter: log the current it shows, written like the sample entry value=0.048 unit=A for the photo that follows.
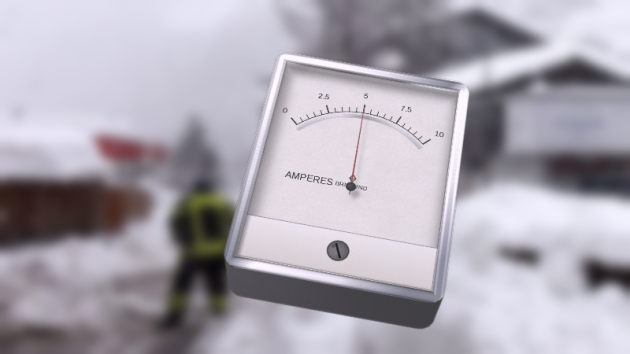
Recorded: value=5 unit=A
